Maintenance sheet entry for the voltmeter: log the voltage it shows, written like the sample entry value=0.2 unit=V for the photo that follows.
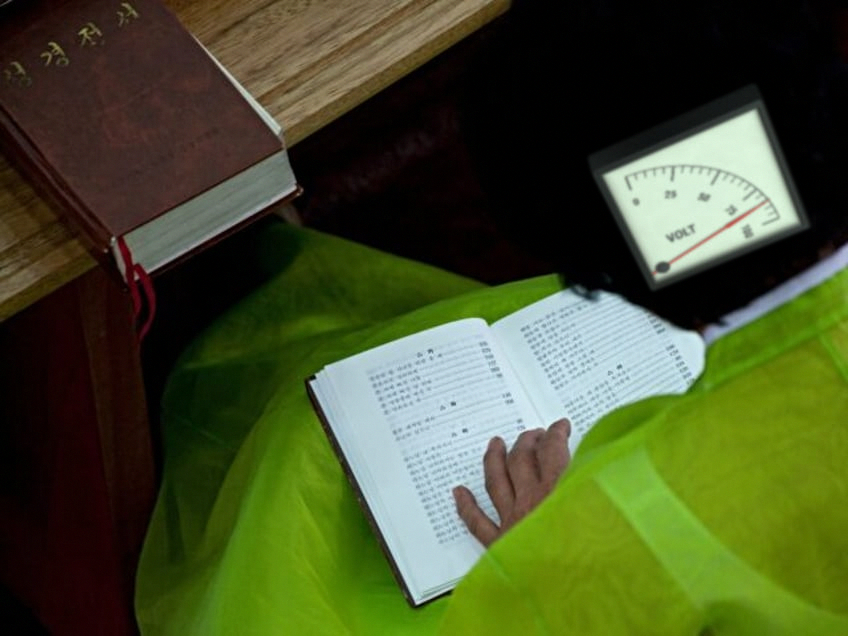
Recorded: value=85 unit=V
